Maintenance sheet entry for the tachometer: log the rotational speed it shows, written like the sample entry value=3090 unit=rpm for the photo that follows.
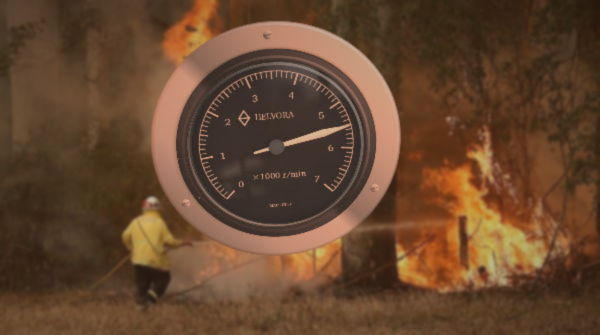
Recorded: value=5500 unit=rpm
